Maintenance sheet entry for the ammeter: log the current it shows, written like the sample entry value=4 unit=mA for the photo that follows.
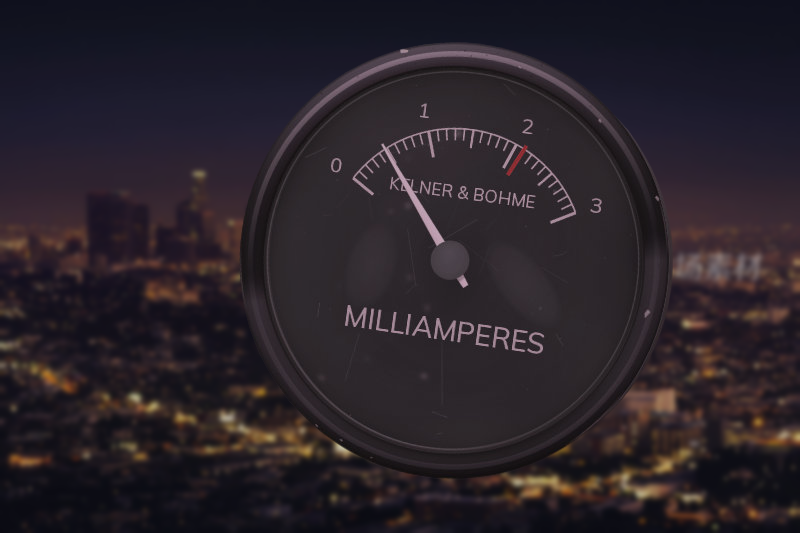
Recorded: value=0.5 unit=mA
